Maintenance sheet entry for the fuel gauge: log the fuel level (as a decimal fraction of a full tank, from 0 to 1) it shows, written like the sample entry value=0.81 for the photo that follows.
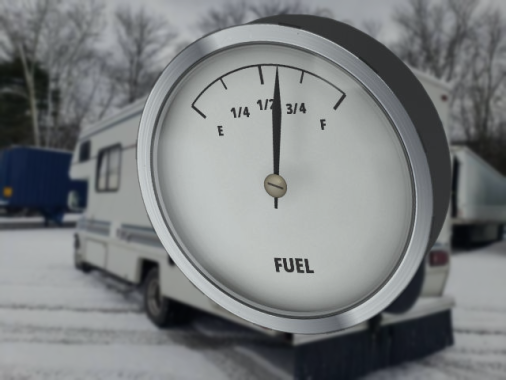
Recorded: value=0.625
